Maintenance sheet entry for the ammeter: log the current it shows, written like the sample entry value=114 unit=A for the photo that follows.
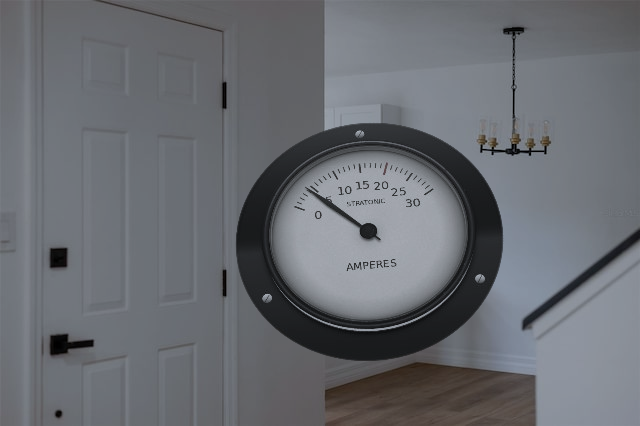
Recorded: value=4 unit=A
